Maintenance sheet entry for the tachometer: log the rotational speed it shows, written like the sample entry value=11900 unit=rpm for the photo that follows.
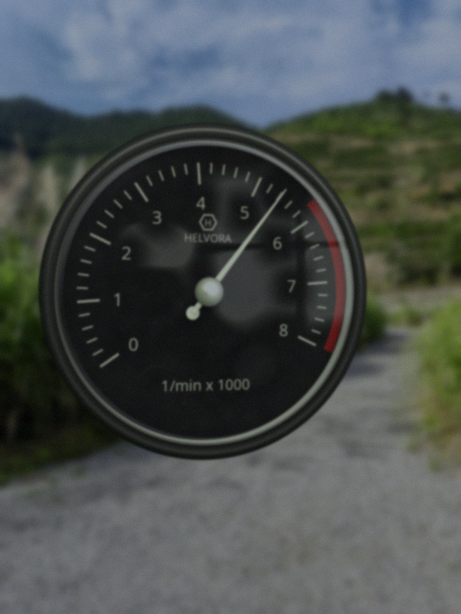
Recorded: value=5400 unit=rpm
